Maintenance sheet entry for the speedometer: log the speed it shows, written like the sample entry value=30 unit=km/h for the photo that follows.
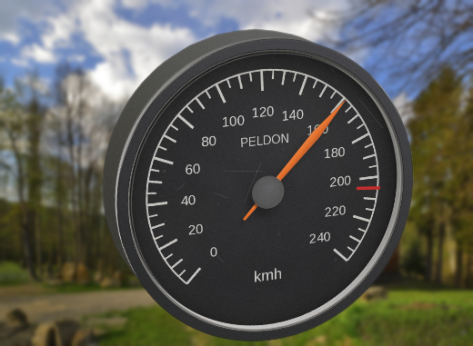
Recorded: value=160 unit=km/h
